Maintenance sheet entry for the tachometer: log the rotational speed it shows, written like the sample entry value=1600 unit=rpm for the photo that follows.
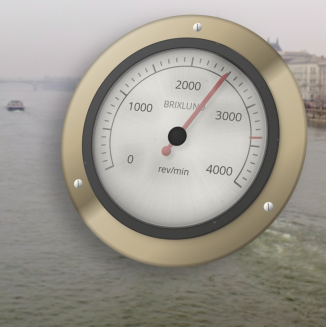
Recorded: value=2500 unit=rpm
